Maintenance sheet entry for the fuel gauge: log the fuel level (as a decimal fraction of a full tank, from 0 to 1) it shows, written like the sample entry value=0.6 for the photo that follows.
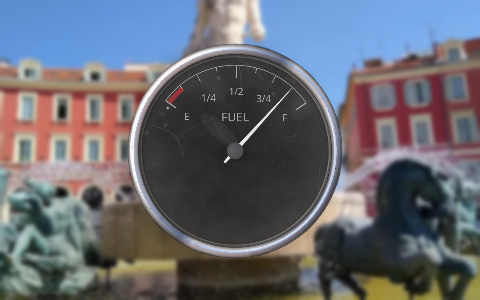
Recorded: value=0.875
